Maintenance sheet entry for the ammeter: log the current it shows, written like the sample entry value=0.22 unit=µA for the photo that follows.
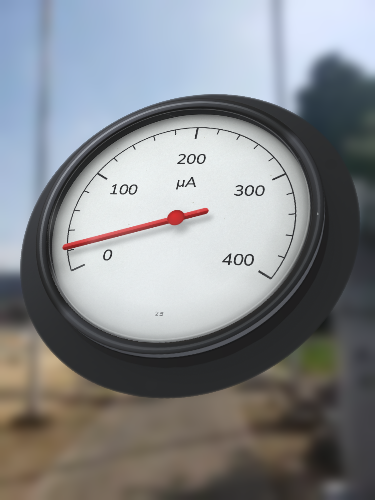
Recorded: value=20 unit=µA
